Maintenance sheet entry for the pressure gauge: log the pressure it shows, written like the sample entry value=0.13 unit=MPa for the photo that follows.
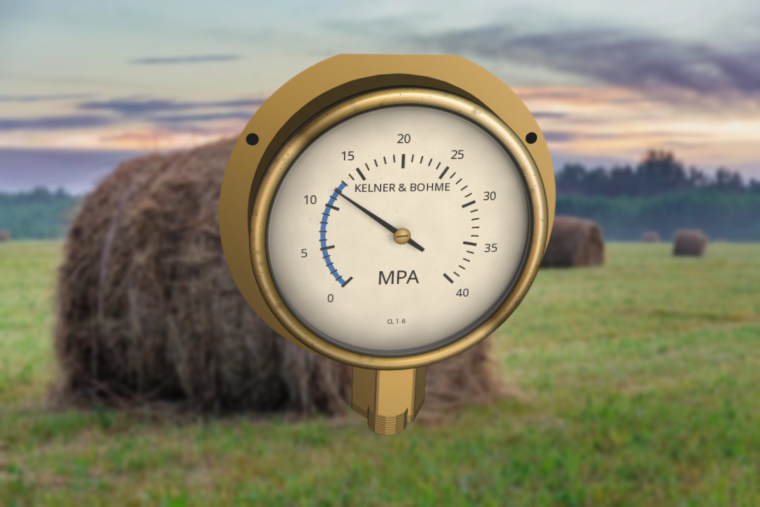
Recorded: value=12 unit=MPa
